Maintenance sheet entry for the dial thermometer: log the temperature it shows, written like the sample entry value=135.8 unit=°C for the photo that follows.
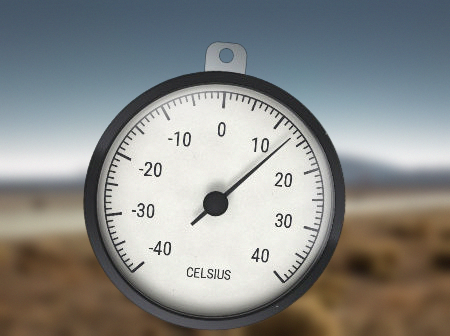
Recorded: value=13 unit=°C
